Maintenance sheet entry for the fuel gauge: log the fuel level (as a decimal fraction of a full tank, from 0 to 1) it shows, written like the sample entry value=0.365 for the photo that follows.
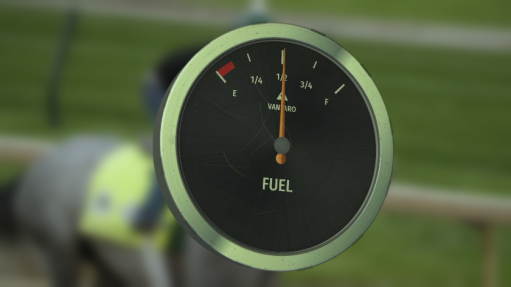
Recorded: value=0.5
